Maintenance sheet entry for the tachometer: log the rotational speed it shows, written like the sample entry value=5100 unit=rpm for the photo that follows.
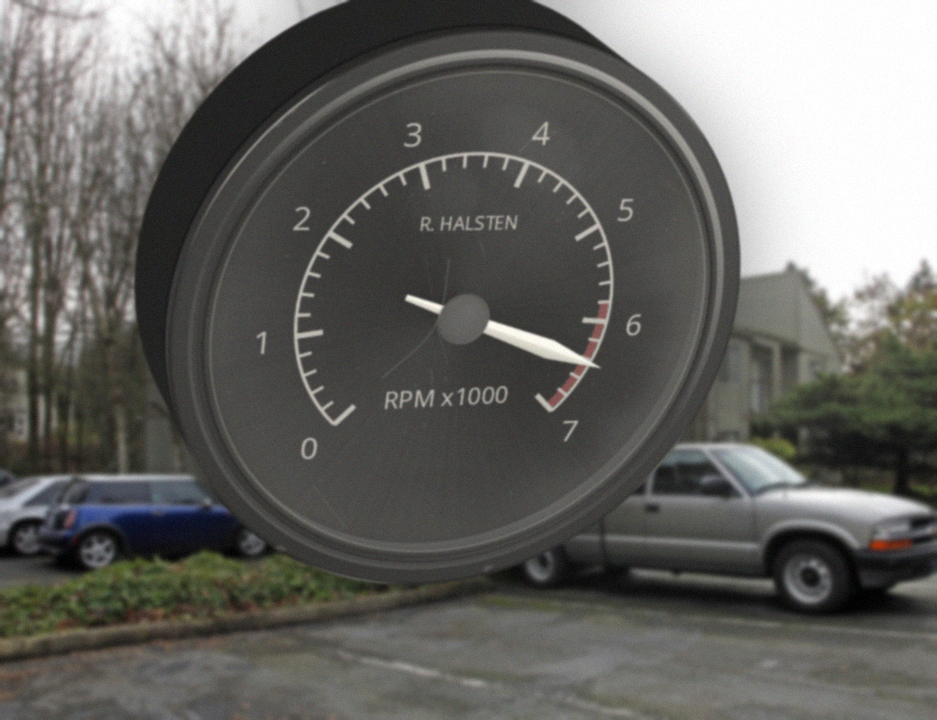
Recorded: value=6400 unit=rpm
